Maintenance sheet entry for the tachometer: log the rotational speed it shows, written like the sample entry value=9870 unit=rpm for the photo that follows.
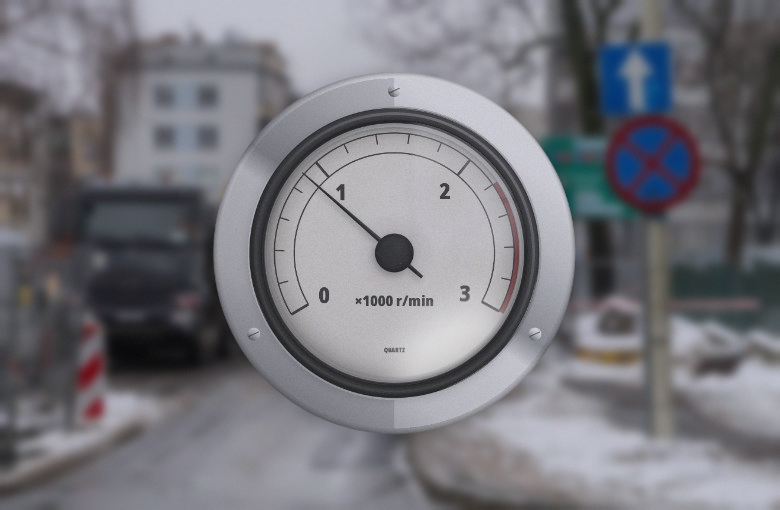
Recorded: value=900 unit=rpm
